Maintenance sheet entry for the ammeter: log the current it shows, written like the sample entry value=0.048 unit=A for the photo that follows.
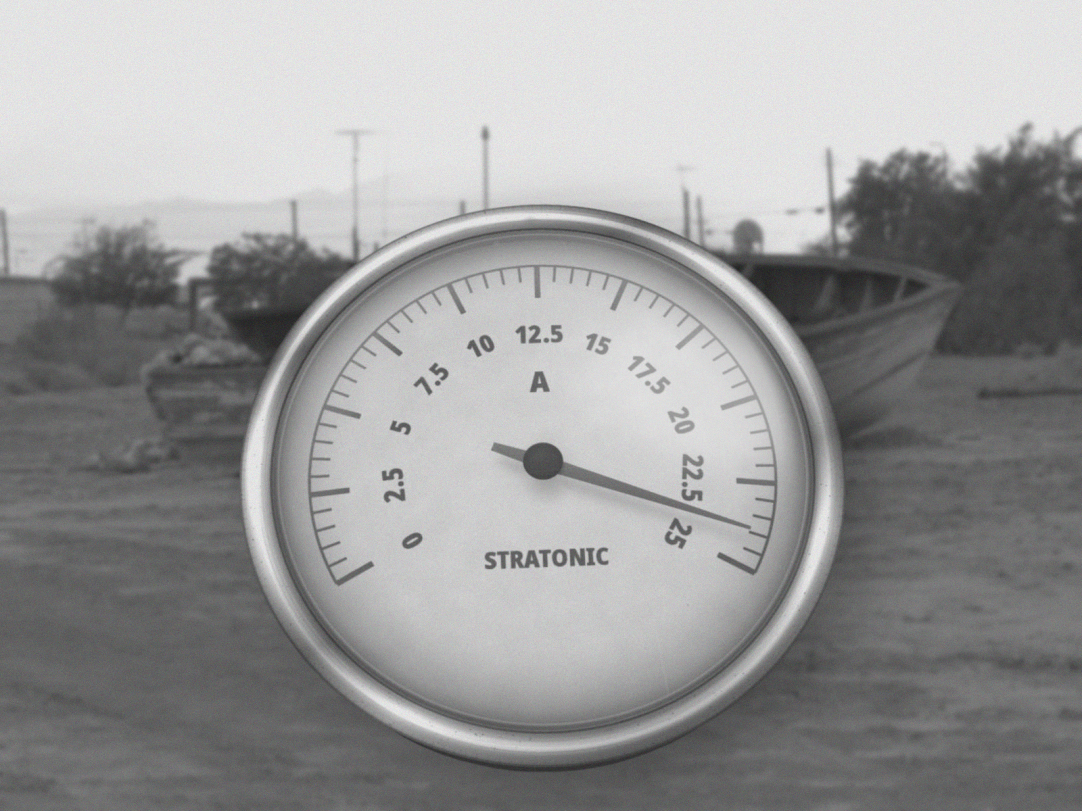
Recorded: value=24 unit=A
